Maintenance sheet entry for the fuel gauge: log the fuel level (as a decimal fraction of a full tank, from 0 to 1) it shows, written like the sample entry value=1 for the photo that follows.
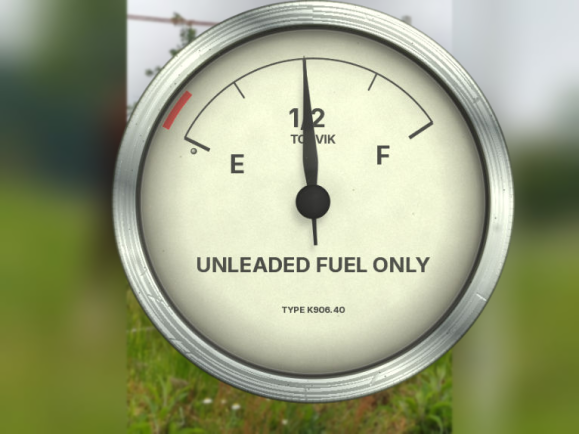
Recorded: value=0.5
